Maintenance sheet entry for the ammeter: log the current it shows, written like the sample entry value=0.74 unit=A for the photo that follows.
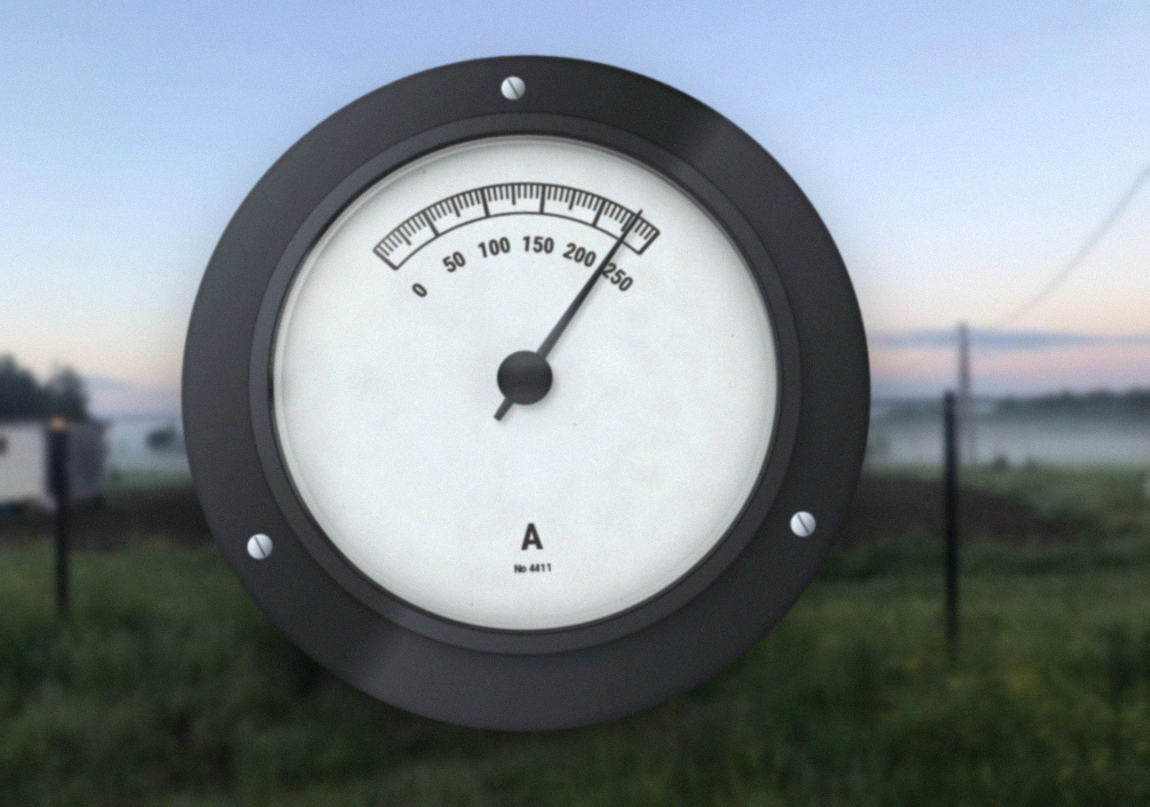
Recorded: value=230 unit=A
